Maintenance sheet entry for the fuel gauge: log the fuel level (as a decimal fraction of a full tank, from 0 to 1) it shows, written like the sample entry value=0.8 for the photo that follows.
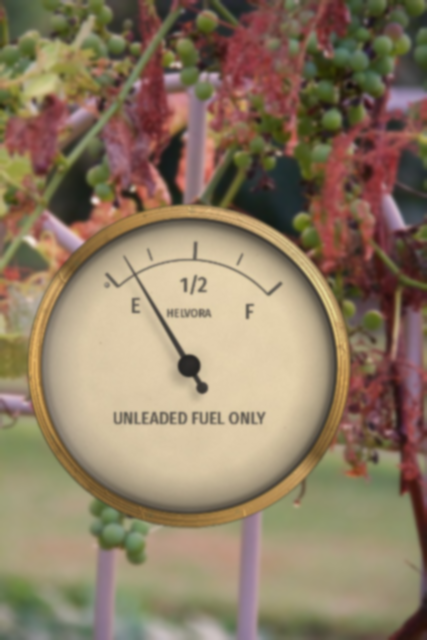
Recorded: value=0.125
